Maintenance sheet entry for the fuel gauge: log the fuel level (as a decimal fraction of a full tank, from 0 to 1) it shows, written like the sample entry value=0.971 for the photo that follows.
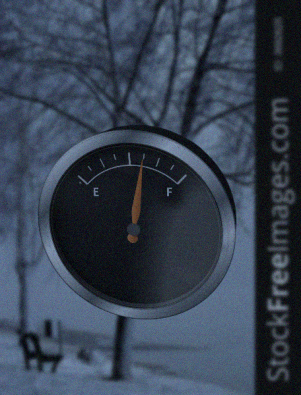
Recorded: value=0.625
